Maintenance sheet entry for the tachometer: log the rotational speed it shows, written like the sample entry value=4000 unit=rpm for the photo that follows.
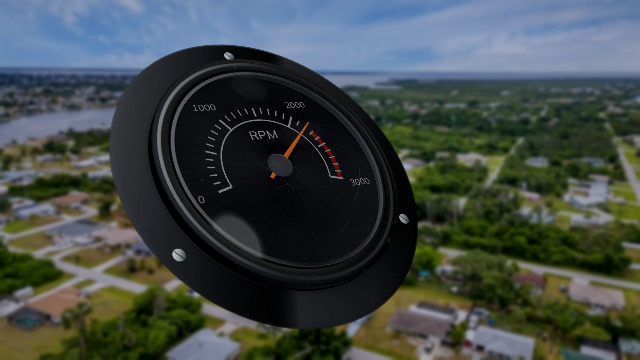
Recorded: value=2200 unit=rpm
